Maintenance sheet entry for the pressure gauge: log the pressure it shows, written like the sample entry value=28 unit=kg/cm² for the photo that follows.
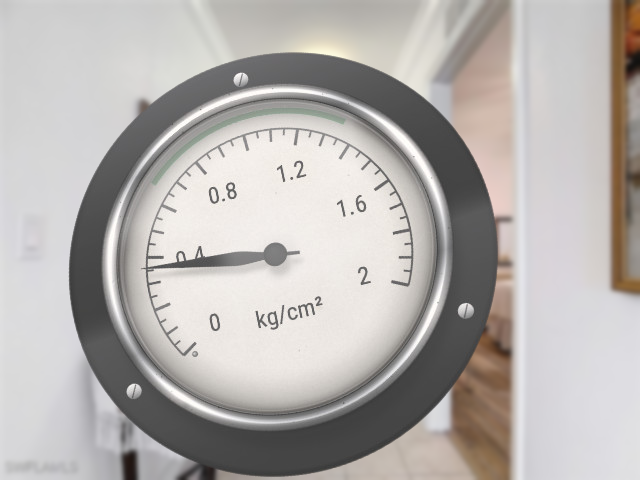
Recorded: value=0.35 unit=kg/cm²
